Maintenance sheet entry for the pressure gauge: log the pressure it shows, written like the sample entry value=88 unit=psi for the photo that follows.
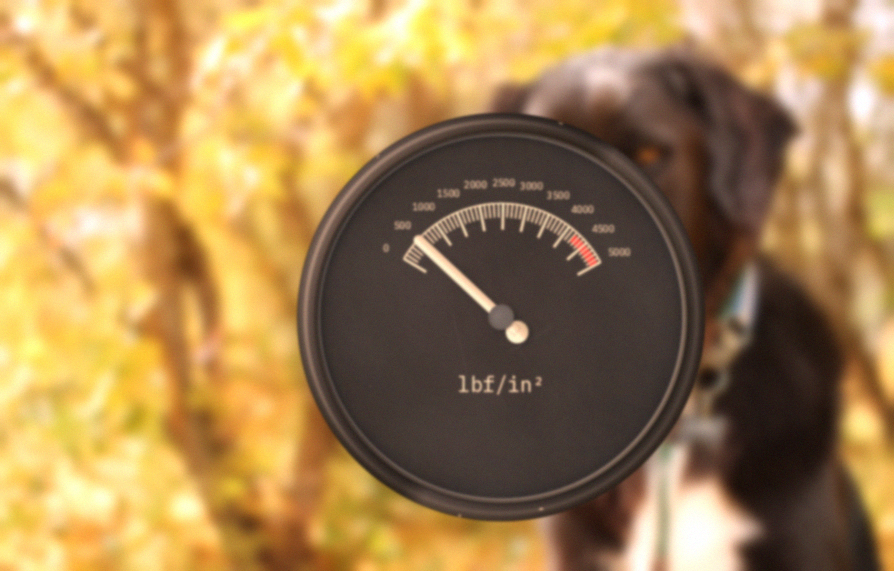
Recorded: value=500 unit=psi
